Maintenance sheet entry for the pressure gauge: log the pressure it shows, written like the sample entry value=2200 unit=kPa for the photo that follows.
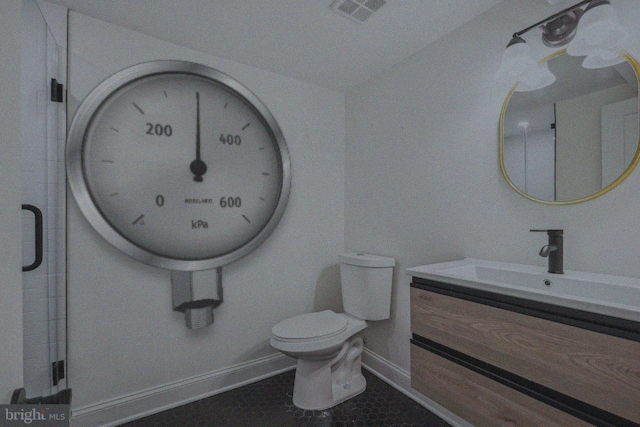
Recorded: value=300 unit=kPa
